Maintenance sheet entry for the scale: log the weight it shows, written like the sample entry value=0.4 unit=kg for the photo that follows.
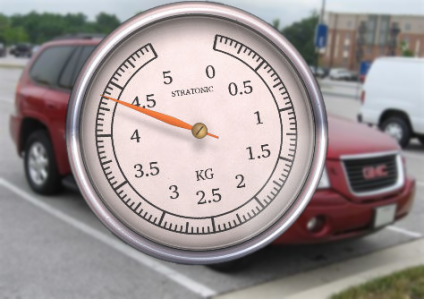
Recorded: value=4.35 unit=kg
